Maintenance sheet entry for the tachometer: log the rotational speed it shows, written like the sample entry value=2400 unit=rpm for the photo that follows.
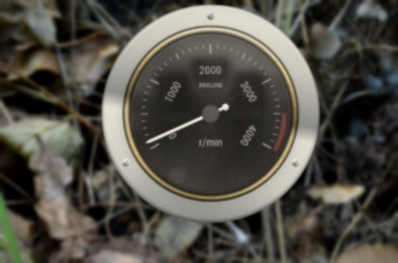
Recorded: value=100 unit=rpm
